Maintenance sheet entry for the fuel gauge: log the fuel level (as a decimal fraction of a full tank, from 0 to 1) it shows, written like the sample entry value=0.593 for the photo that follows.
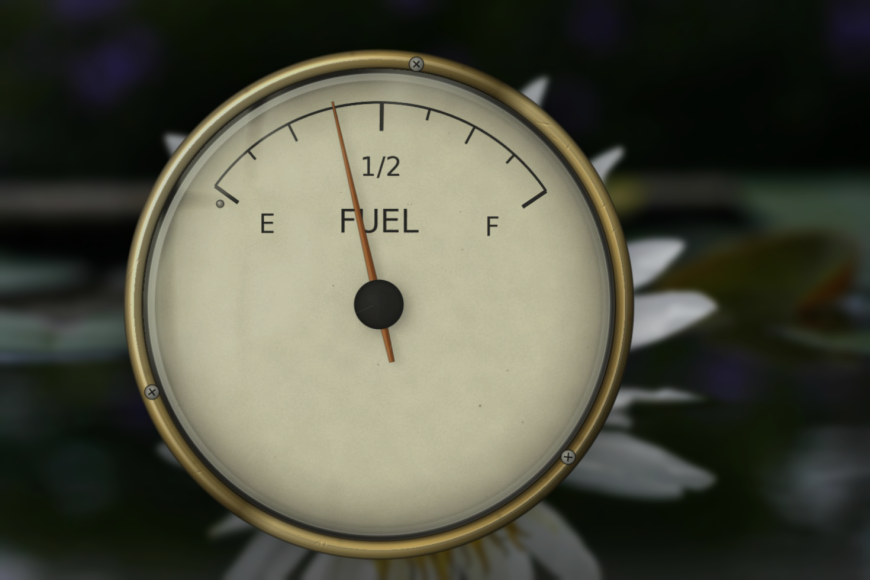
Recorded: value=0.375
